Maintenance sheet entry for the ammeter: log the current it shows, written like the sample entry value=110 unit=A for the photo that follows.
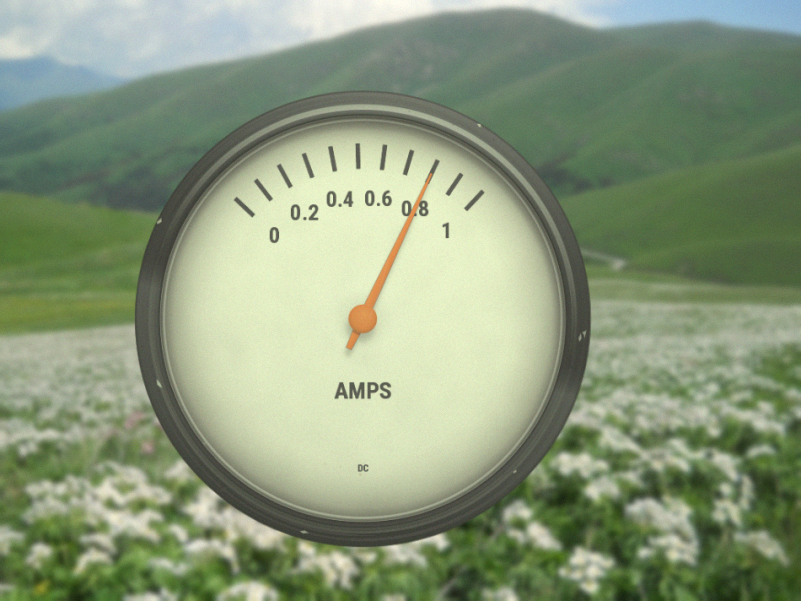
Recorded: value=0.8 unit=A
